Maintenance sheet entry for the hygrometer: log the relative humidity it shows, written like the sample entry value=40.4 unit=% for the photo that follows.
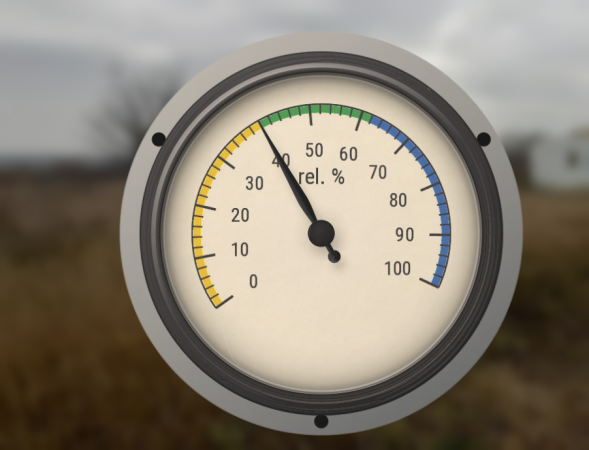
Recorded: value=40 unit=%
